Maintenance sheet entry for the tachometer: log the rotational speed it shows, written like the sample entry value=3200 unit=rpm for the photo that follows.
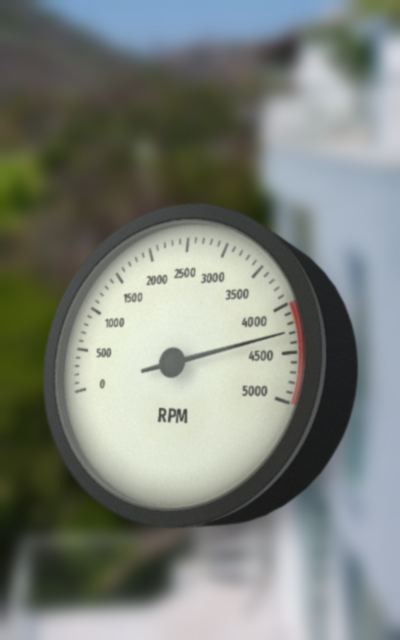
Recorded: value=4300 unit=rpm
